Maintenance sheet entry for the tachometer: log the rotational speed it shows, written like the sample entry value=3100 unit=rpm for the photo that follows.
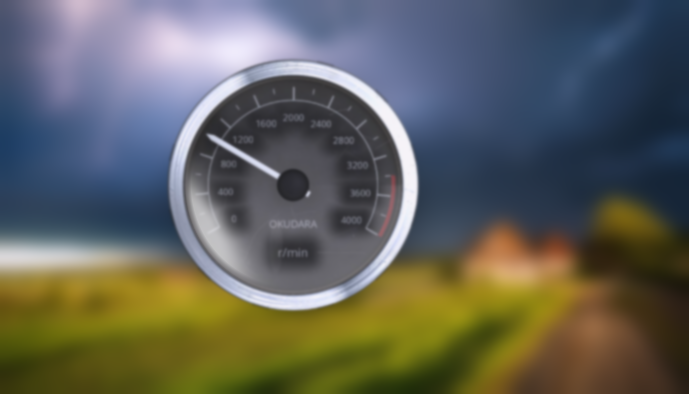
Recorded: value=1000 unit=rpm
